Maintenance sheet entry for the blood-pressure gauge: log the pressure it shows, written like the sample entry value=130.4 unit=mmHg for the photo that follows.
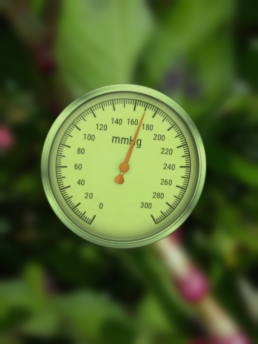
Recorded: value=170 unit=mmHg
